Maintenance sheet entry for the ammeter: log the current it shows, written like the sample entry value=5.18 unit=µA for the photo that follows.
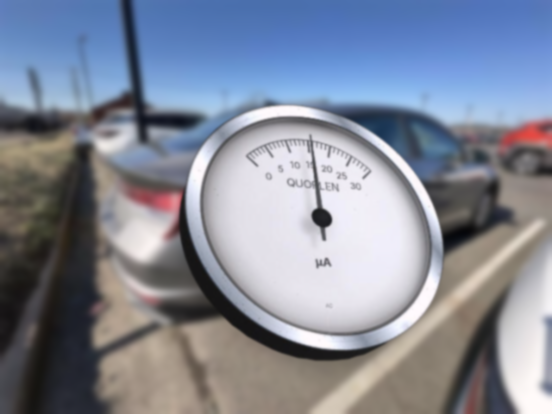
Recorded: value=15 unit=µA
